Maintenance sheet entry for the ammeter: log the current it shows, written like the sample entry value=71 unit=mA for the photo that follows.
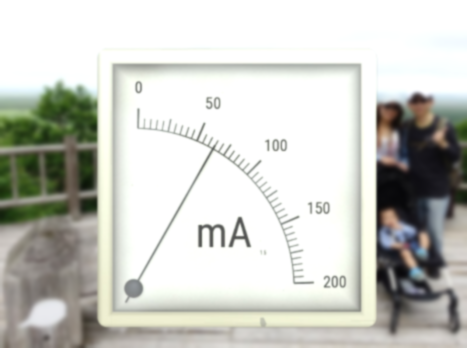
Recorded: value=65 unit=mA
